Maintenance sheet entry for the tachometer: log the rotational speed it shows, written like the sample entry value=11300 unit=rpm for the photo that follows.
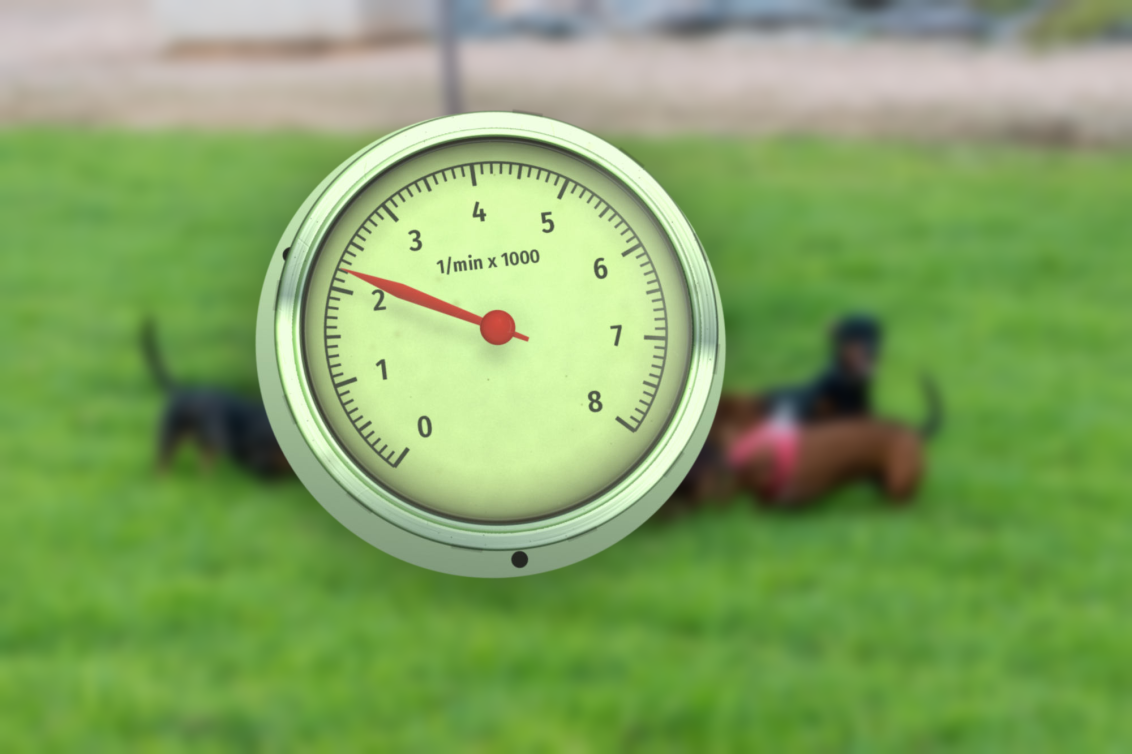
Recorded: value=2200 unit=rpm
